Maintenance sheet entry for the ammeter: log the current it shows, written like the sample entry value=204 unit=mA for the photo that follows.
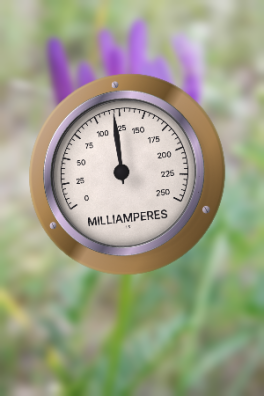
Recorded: value=120 unit=mA
